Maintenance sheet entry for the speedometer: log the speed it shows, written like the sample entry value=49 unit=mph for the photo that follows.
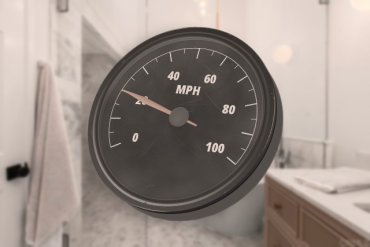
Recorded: value=20 unit=mph
